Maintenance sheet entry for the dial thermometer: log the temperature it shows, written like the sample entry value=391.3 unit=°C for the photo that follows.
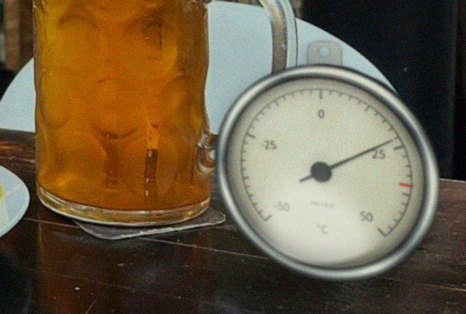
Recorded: value=22.5 unit=°C
